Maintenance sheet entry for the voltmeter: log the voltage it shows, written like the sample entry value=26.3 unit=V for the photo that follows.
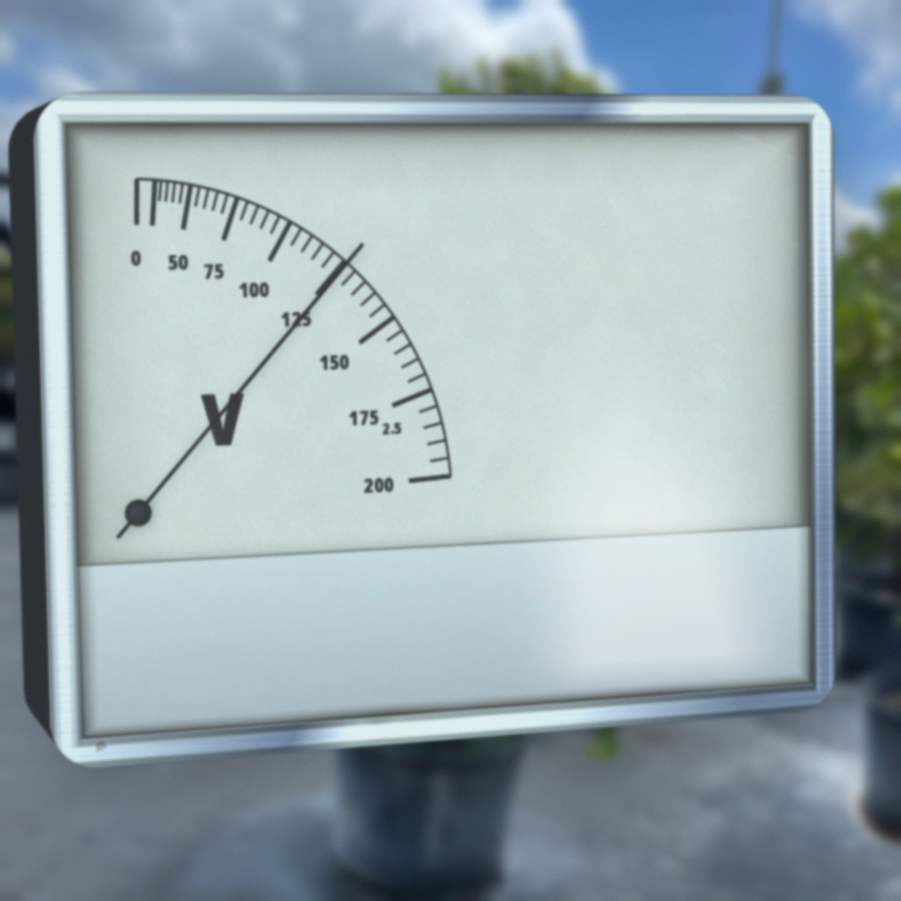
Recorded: value=125 unit=V
